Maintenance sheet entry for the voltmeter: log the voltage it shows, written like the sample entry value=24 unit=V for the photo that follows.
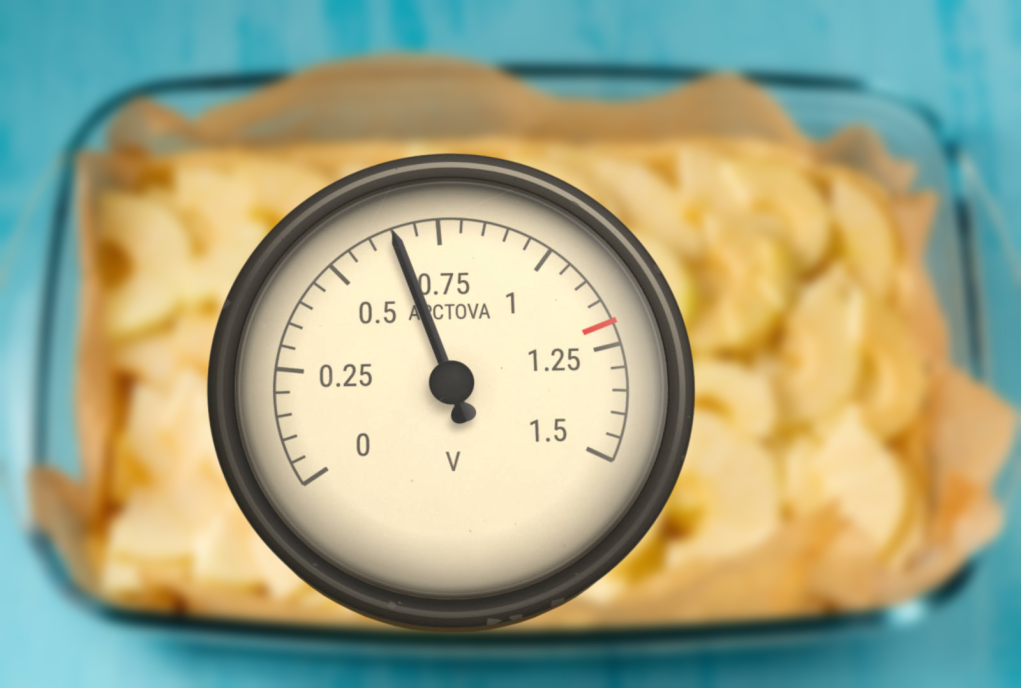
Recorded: value=0.65 unit=V
